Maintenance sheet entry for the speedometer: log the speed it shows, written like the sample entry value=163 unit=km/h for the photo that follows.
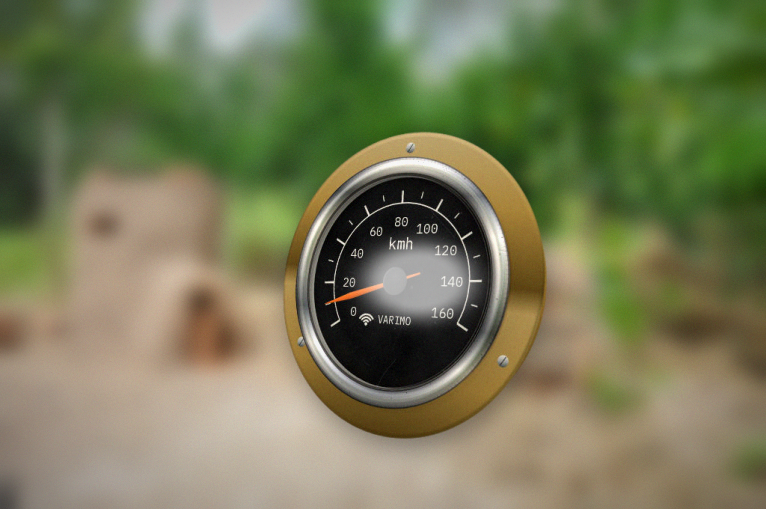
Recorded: value=10 unit=km/h
